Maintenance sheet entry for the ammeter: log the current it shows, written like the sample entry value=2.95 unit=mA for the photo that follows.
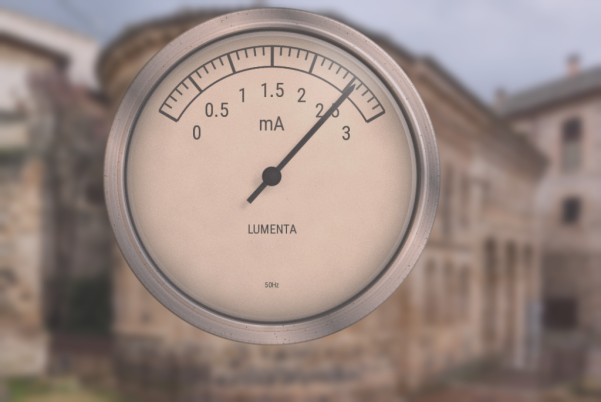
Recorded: value=2.55 unit=mA
